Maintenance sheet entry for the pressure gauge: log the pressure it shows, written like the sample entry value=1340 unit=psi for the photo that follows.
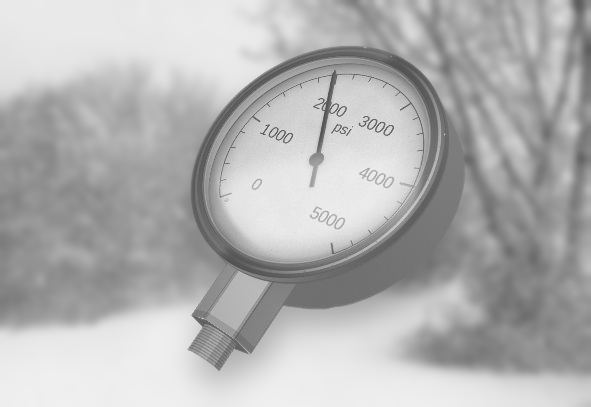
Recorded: value=2000 unit=psi
